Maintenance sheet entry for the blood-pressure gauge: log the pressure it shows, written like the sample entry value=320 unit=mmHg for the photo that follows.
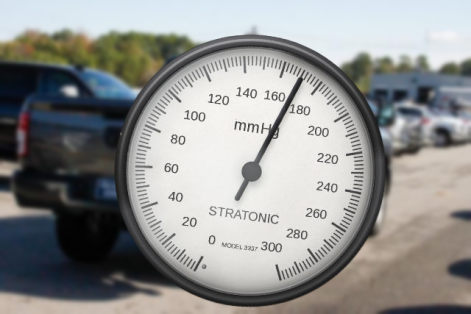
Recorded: value=170 unit=mmHg
